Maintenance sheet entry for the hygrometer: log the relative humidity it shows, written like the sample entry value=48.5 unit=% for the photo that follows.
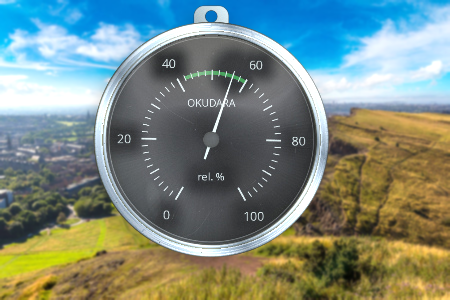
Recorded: value=56 unit=%
